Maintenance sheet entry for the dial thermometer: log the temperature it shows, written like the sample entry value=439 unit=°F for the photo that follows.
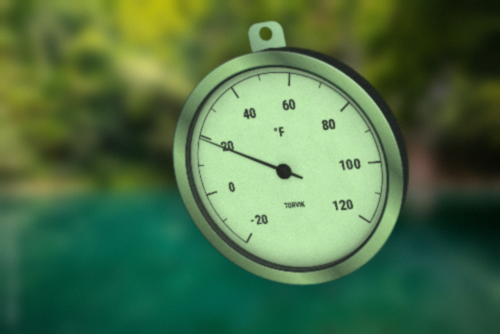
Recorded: value=20 unit=°F
